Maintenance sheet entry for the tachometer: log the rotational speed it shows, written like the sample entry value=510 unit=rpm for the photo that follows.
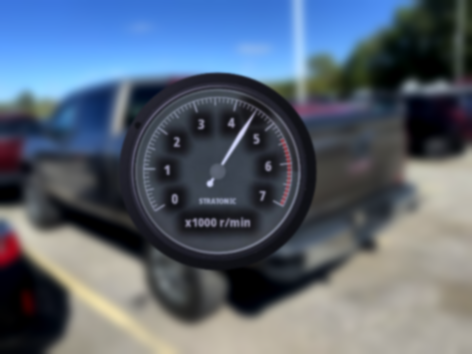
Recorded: value=4500 unit=rpm
